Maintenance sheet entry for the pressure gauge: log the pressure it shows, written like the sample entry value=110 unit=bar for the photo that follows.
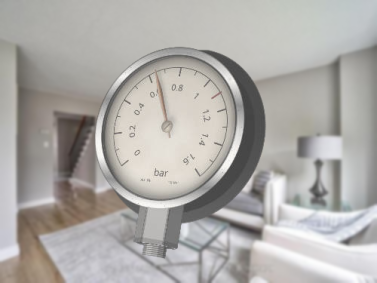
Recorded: value=0.65 unit=bar
